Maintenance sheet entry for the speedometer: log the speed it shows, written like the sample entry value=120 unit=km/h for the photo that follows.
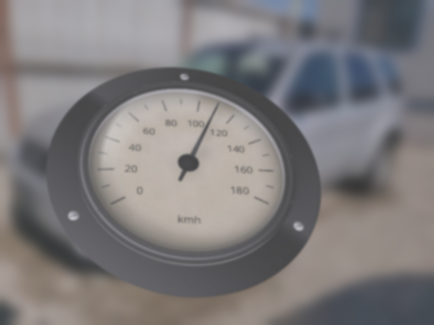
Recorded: value=110 unit=km/h
